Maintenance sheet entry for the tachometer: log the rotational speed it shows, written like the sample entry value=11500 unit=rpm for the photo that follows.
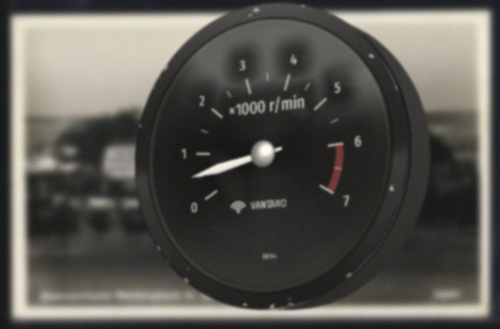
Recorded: value=500 unit=rpm
